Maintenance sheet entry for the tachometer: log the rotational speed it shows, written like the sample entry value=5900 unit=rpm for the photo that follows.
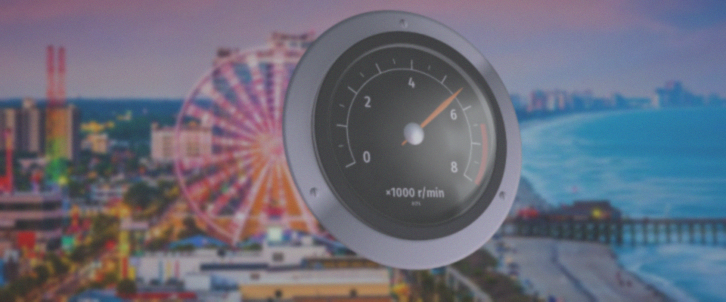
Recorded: value=5500 unit=rpm
